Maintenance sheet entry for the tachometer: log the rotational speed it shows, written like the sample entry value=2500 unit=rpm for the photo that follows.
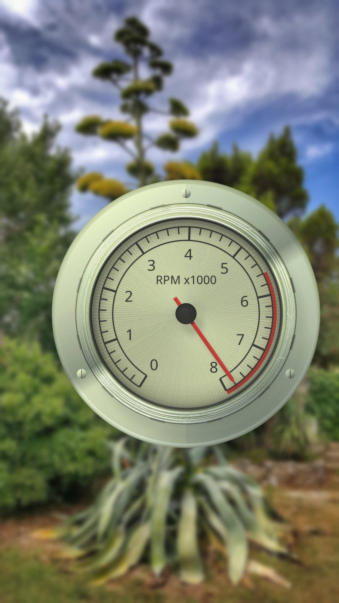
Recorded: value=7800 unit=rpm
